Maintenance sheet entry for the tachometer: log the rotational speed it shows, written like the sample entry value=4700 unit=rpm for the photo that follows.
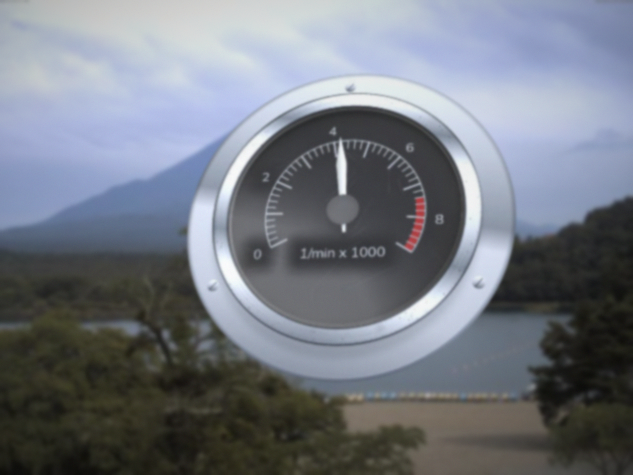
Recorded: value=4200 unit=rpm
